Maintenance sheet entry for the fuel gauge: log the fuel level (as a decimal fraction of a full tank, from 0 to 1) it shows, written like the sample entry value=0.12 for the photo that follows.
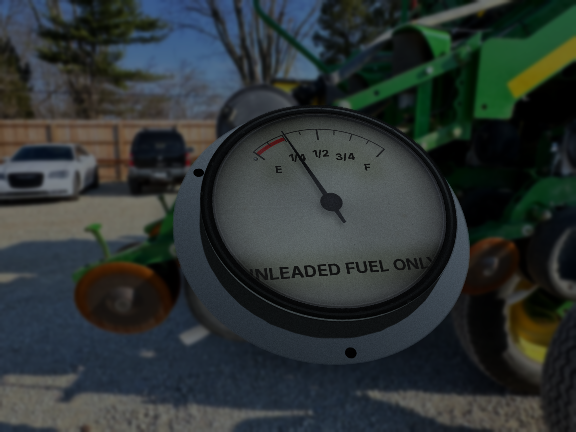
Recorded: value=0.25
